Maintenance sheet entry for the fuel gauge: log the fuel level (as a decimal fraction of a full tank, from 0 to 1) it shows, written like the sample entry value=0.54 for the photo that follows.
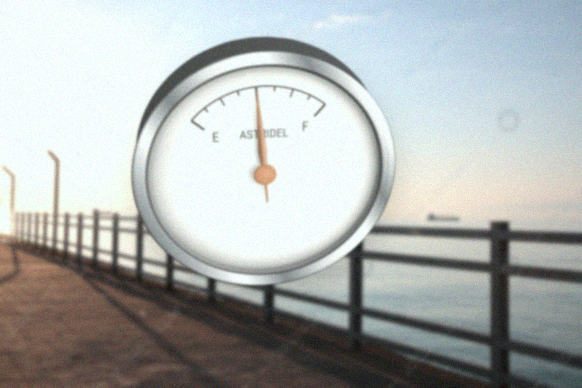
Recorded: value=0.5
